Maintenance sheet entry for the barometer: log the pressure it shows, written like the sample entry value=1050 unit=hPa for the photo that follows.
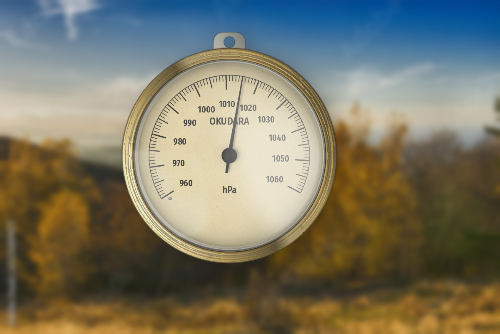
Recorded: value=1015 unit=hPa
